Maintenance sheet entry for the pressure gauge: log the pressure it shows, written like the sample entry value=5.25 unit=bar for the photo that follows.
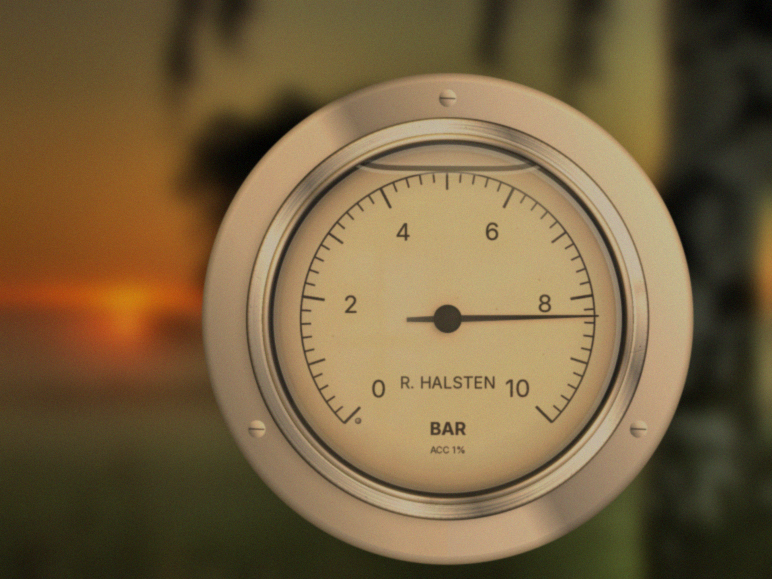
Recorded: value=8.3 unit=bar
